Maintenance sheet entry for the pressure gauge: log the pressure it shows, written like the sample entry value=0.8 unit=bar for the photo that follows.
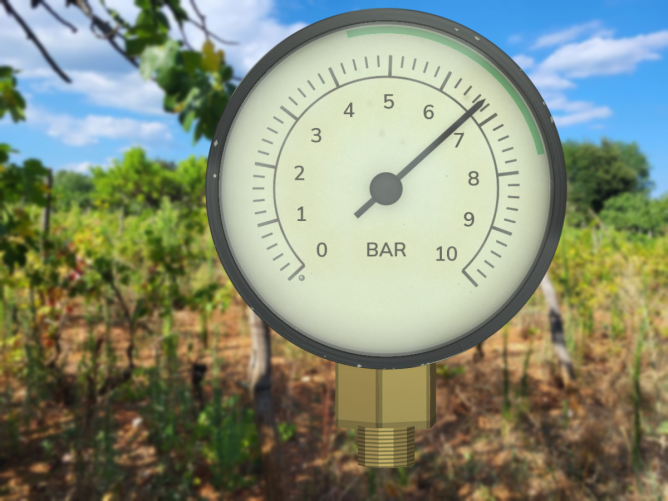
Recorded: value=6.7 unit=bar
